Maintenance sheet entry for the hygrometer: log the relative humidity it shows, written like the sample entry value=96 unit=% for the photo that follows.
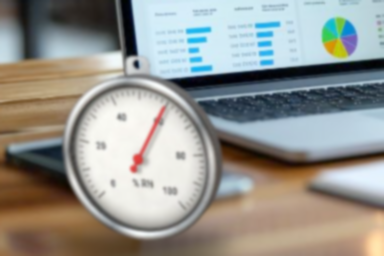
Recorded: value=60 unit=%
